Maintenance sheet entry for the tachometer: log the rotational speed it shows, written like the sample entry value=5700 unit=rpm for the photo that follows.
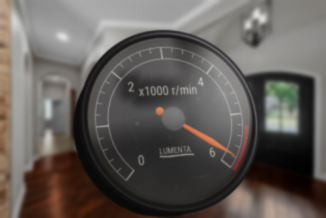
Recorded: value=5800 unit=rpm
